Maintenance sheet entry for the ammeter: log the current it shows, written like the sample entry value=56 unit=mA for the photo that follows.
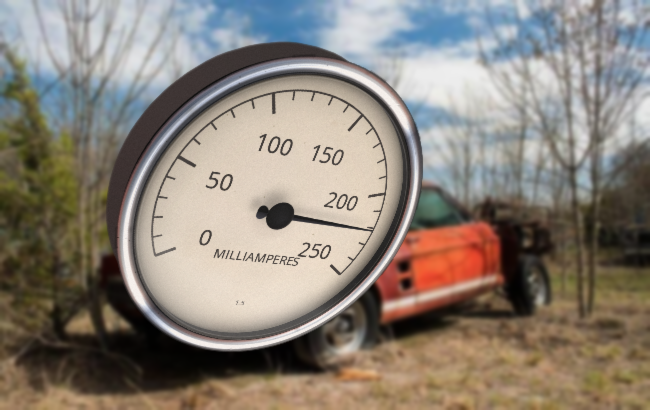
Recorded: value=220 unit=mA
